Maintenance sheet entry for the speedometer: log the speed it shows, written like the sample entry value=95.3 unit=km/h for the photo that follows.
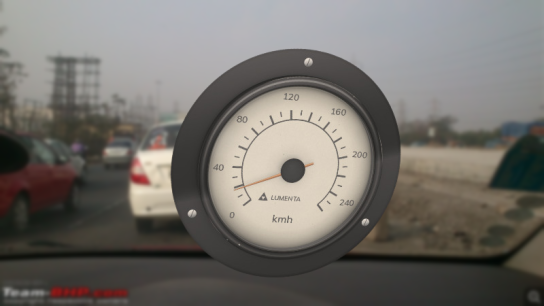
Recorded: value=20 unit=km/h
